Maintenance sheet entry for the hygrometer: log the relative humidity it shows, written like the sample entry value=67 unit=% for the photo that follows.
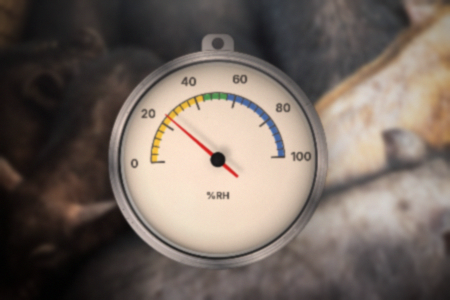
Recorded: value=24 unit=%
